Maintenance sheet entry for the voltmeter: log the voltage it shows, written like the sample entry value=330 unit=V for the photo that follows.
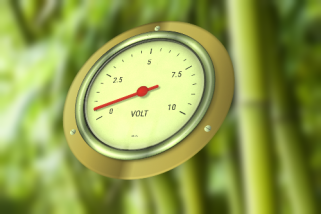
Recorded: value=0.5 unit=V
